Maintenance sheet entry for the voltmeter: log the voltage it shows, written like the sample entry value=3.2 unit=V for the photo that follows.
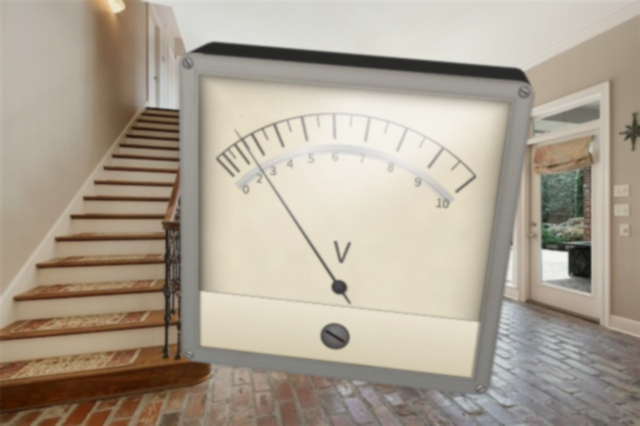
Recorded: value=2.5 unit=V
